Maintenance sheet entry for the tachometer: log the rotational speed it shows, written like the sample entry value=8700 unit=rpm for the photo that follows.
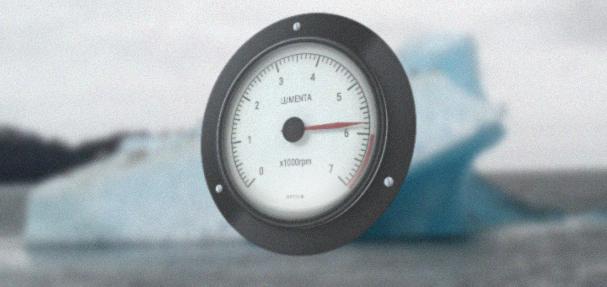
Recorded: value=5800 unit=rpm
